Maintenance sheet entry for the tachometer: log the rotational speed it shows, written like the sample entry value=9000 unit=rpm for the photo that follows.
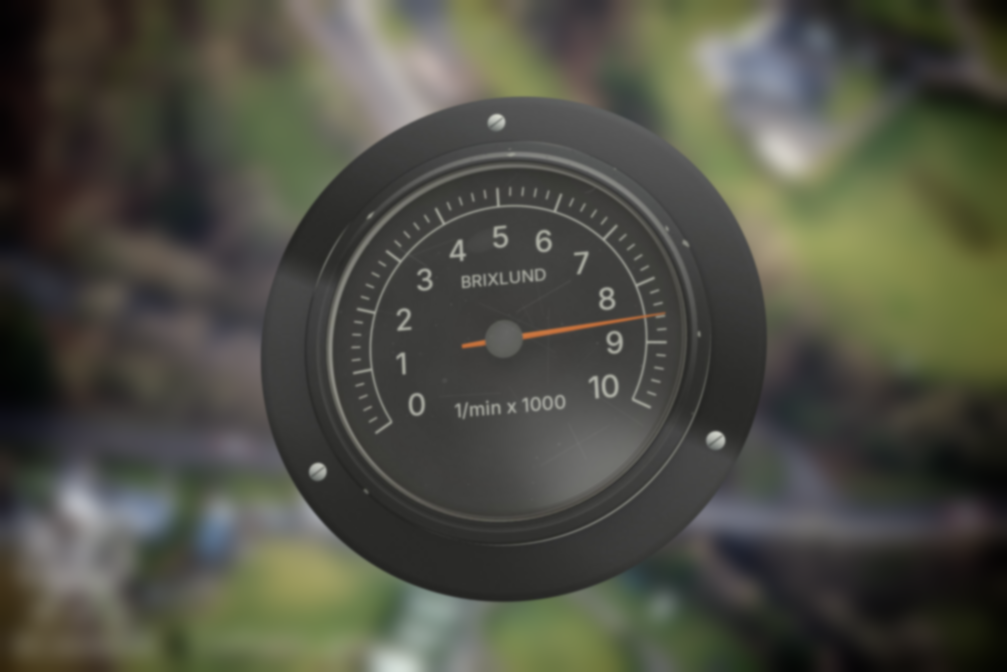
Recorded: value=8600 unit=rpm
